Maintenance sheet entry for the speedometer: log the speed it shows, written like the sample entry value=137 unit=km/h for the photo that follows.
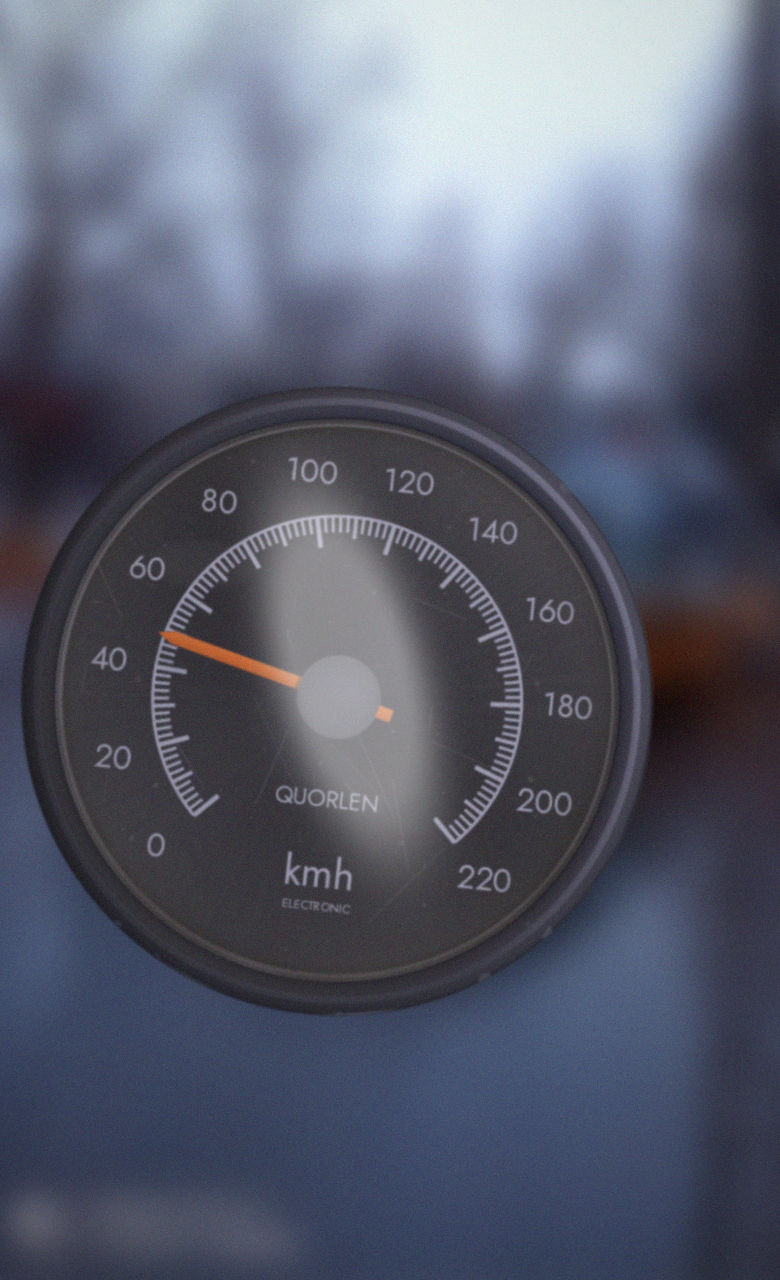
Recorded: value=48 unit=km/h
